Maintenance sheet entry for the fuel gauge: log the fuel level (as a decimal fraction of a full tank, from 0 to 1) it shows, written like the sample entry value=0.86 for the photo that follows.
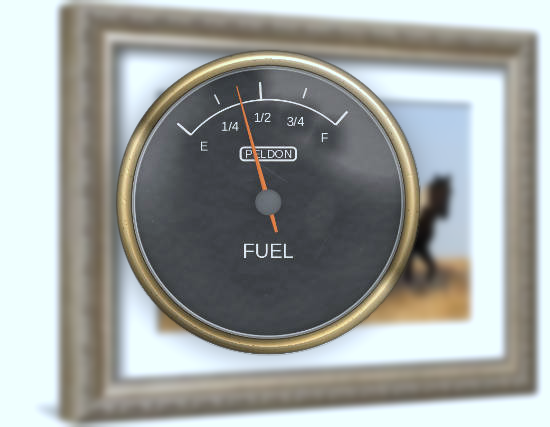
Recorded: value=0.375
